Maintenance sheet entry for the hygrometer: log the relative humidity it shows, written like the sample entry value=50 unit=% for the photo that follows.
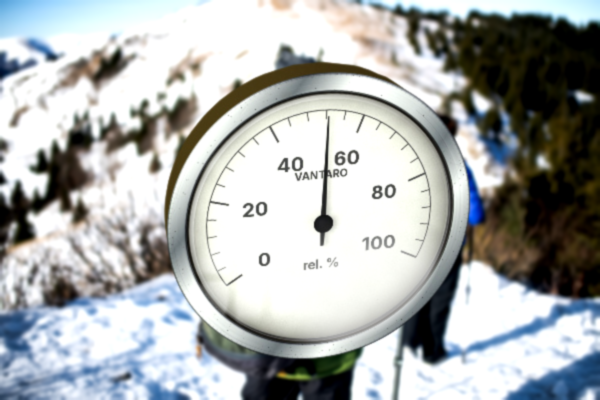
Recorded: value=52 unit=%
